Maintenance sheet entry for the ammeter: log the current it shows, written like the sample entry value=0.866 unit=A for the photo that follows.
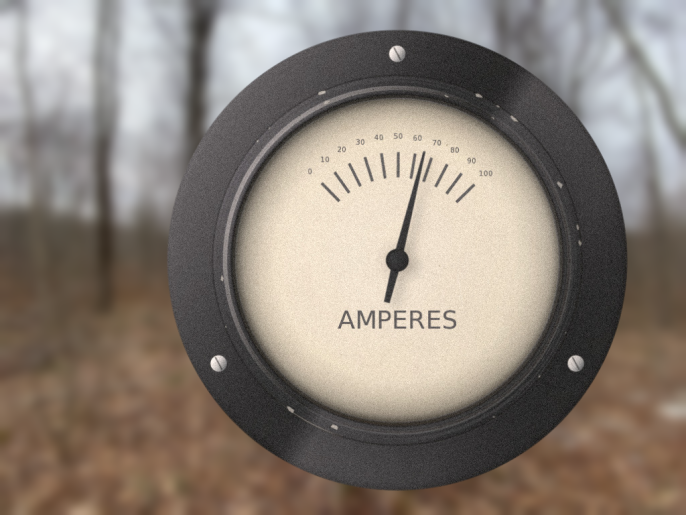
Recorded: value=65 unit=A
